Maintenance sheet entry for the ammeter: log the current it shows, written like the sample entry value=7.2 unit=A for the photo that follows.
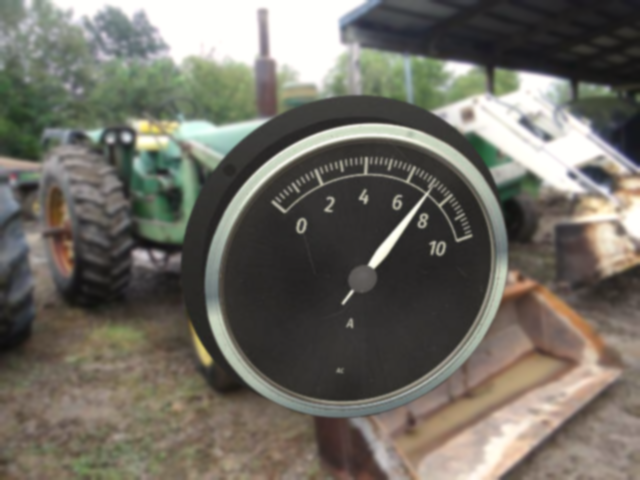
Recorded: value=7 unit=A
